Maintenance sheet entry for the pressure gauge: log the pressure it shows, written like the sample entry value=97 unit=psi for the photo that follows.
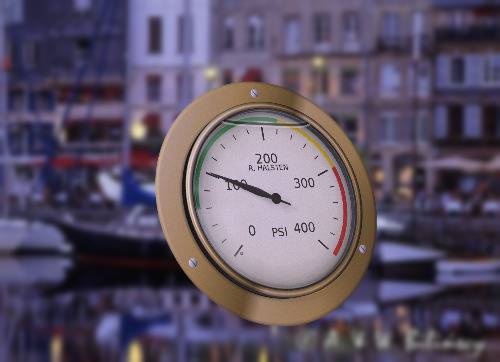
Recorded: value=100 unit=psi
